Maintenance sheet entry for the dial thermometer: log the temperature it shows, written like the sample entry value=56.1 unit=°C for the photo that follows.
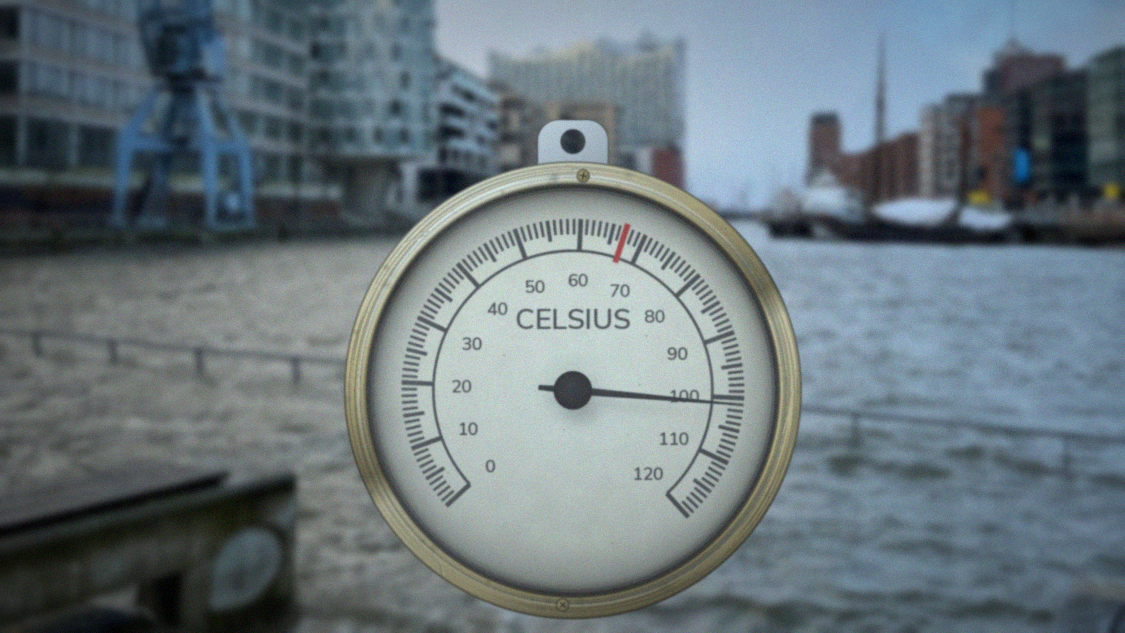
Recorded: value=101 unit=°C
